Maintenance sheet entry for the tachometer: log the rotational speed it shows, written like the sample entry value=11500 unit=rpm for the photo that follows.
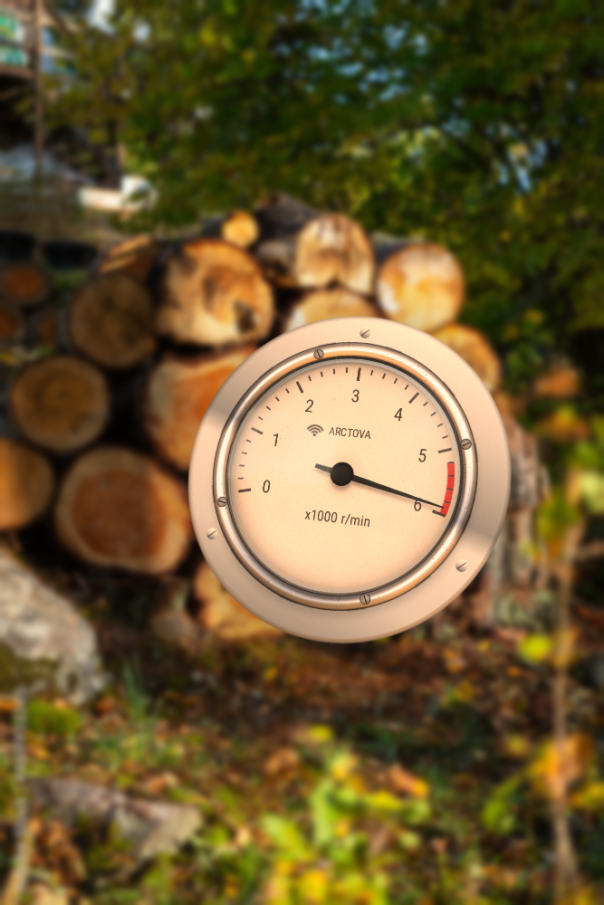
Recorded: value=5900 unit=rpm
